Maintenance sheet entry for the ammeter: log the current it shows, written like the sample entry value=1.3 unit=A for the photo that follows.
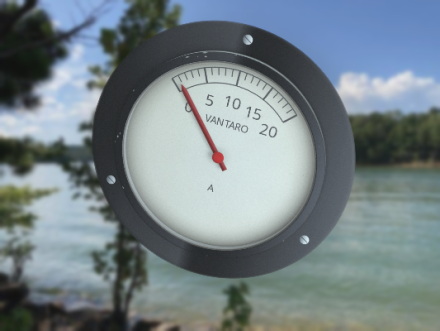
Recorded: value=1 unit=A
